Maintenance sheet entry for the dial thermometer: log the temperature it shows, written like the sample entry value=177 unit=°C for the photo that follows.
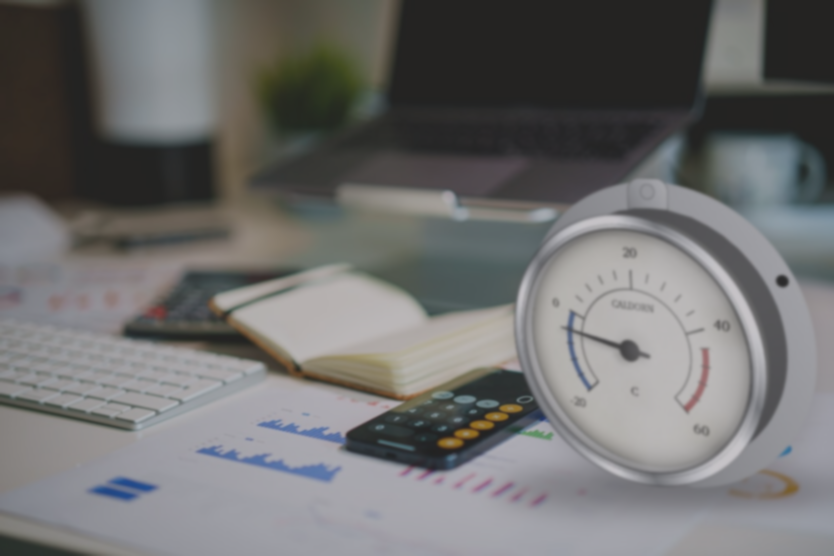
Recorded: value=-4 unit=°C
